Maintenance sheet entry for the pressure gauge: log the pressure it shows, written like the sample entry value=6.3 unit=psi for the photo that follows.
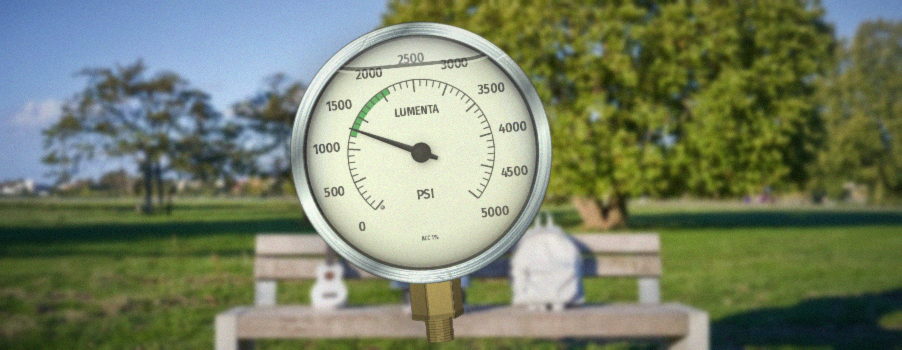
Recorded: value=1300 unit=psi
